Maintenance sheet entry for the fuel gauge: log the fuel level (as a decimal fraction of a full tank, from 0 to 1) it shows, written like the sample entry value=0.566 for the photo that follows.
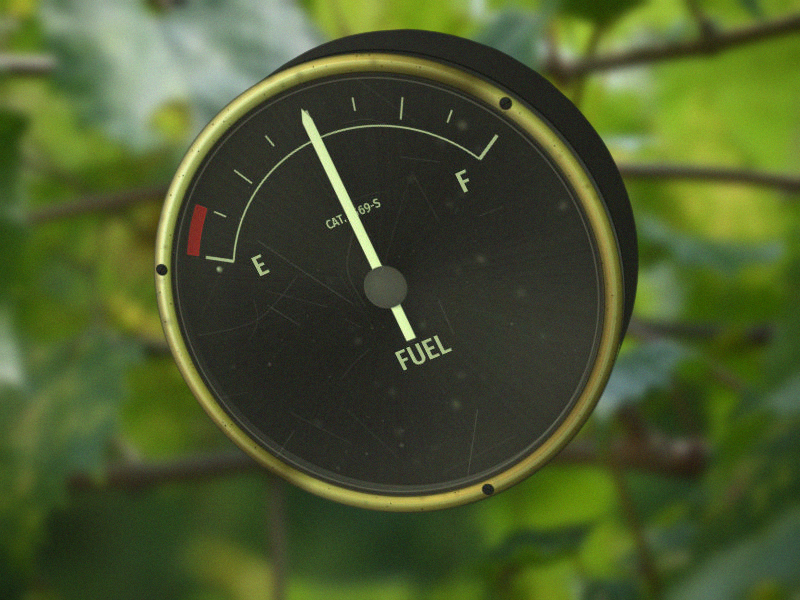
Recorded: value=0.5
